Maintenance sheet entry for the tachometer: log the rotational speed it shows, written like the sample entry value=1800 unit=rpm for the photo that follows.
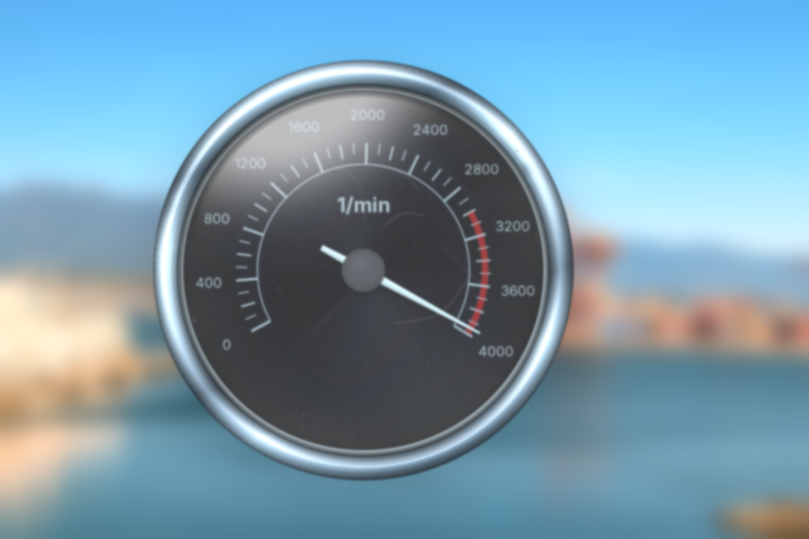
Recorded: value=3950 unit=rpm
